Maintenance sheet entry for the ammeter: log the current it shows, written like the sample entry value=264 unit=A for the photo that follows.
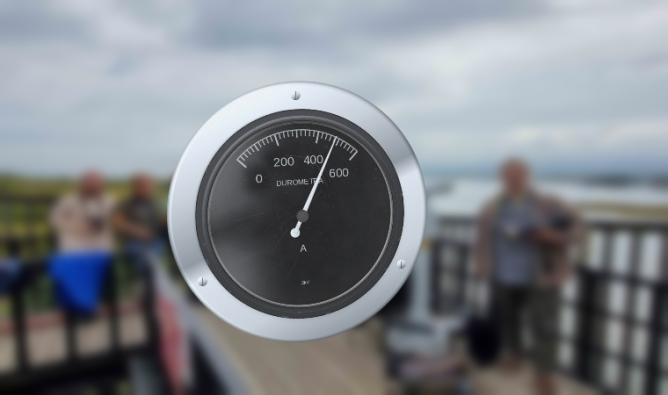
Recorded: value=480 unit=A
